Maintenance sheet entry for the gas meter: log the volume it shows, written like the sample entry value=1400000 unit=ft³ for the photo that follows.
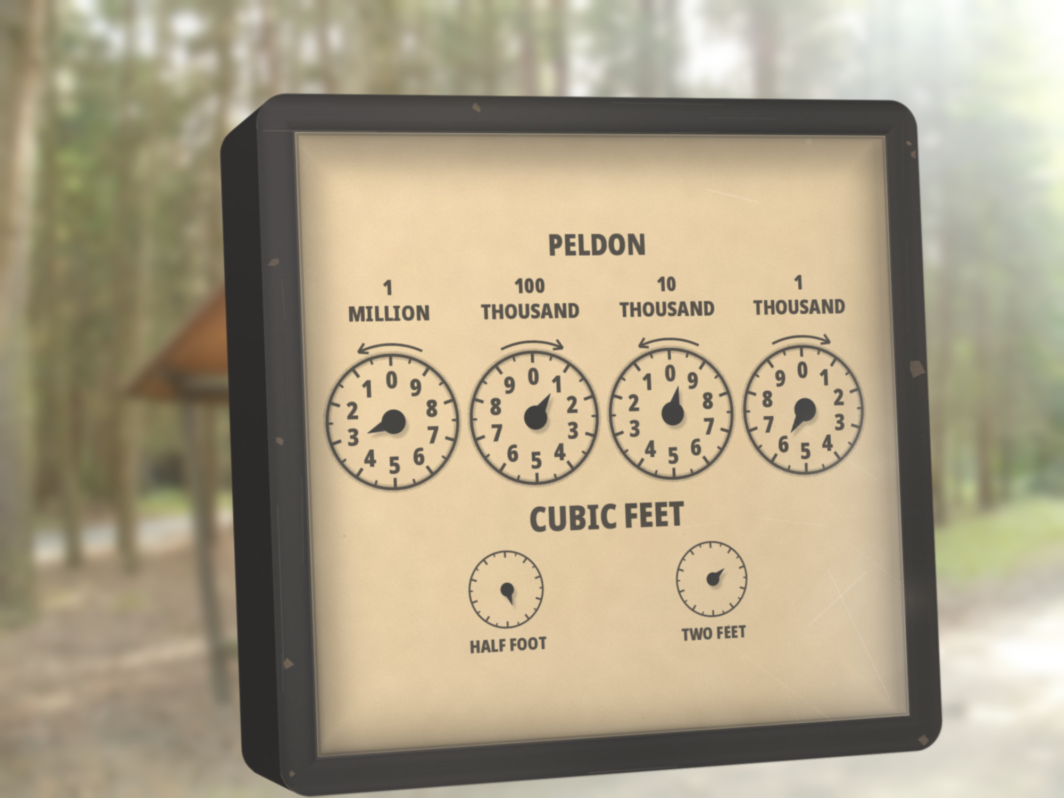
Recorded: value=309600 unit=ft³
